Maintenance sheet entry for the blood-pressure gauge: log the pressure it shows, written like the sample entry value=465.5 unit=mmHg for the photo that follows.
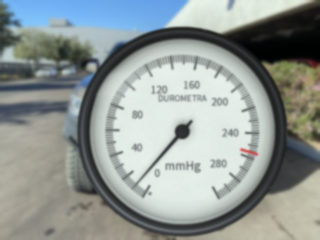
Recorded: value=10 unit=mmHg
